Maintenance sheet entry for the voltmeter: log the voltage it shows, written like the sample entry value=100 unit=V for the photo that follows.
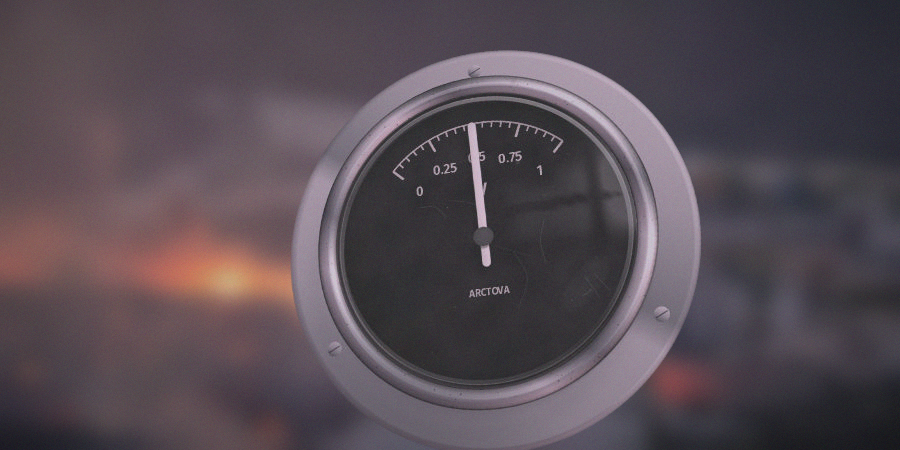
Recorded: value=0.5 unit=V
